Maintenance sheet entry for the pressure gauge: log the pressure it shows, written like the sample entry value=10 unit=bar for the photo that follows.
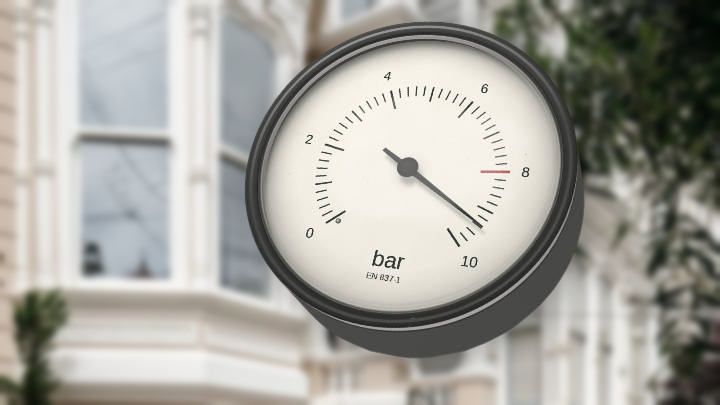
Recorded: value=9.4 unit=bar
